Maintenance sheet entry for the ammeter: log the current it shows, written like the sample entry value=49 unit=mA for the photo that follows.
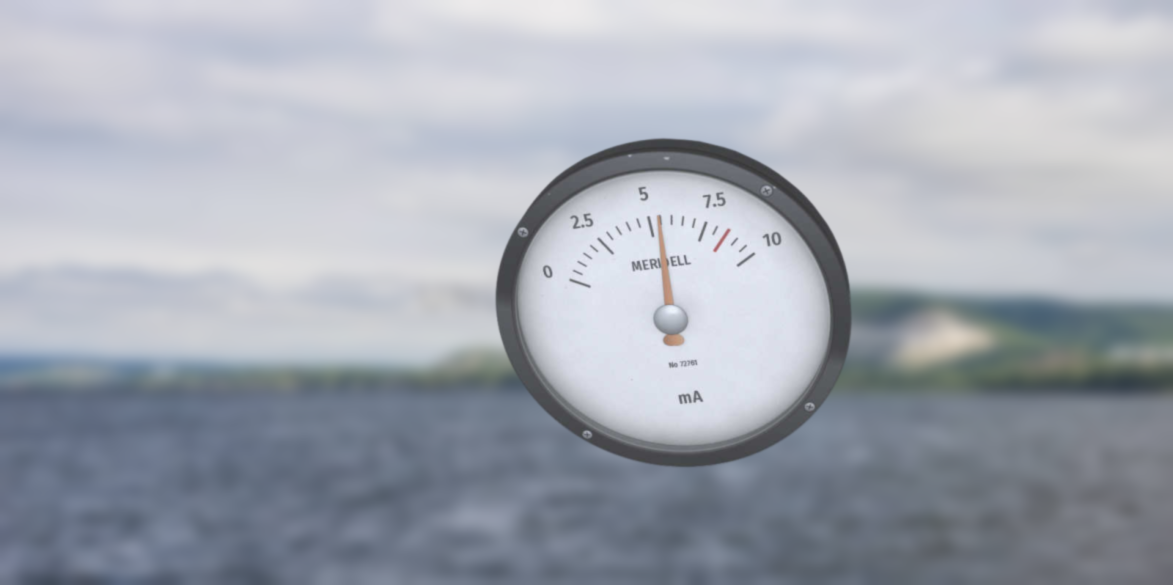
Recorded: value=5.5 unit=mA
